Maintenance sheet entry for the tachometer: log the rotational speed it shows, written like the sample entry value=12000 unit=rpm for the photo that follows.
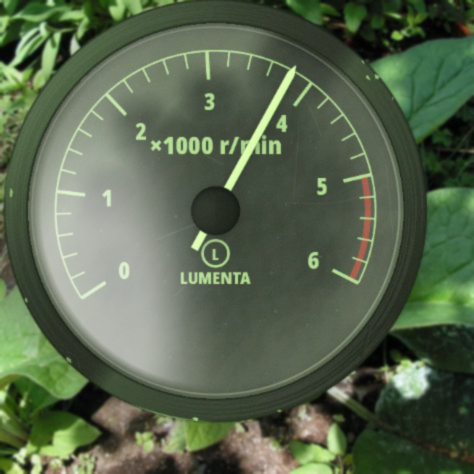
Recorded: value=3800 unit=rpm
